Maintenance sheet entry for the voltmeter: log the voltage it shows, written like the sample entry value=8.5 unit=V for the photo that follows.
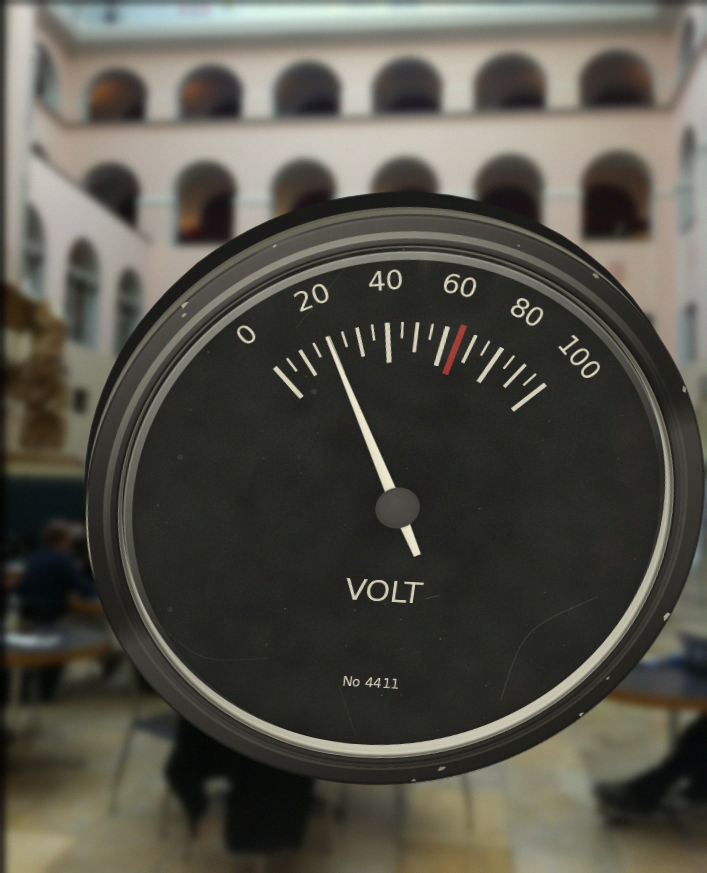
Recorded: value=20 unit=V
